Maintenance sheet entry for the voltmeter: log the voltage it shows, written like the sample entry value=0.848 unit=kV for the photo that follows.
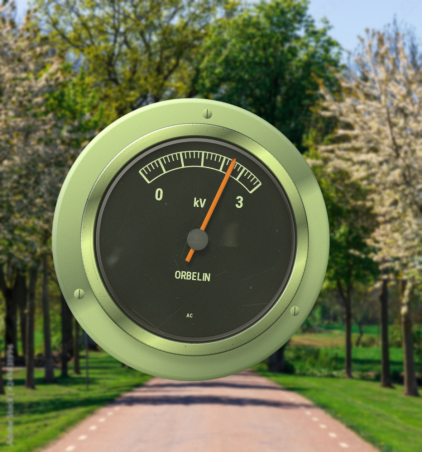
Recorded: value=2.2 unit=kV
